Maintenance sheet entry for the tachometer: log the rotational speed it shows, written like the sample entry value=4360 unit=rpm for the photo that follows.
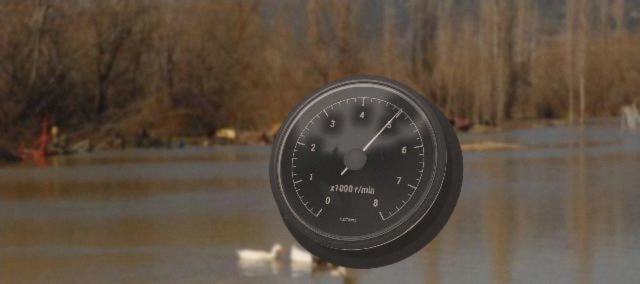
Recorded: value=5000 unit=rpm
